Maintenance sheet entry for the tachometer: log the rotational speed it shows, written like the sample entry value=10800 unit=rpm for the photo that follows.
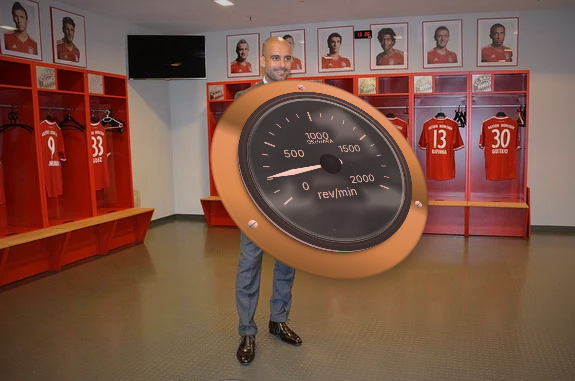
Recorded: value=200 unit=rpm
